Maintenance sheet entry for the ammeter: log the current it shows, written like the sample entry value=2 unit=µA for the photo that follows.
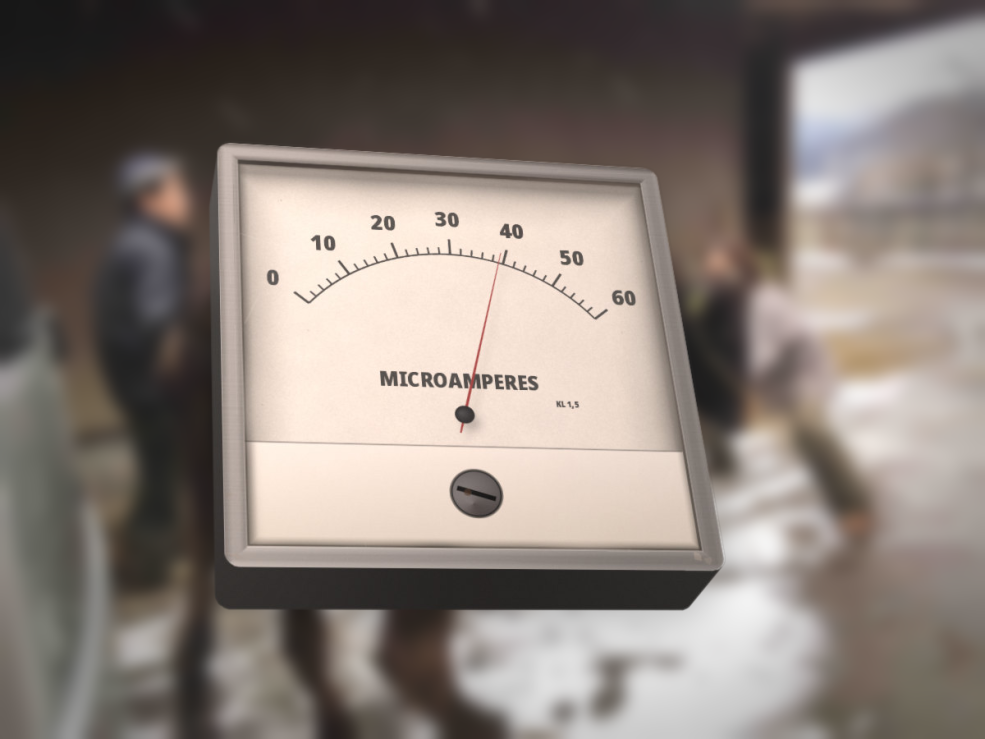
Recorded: value=39 unit=µA
